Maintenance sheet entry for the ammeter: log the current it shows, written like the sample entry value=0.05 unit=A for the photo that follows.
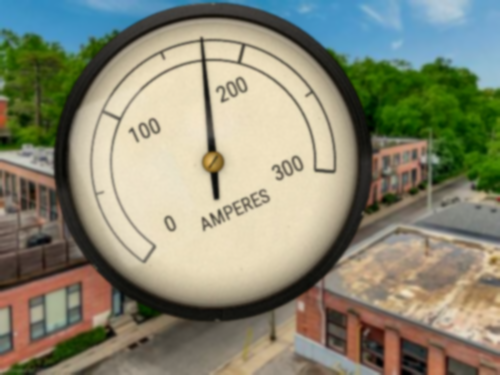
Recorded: value=175 unit=A
